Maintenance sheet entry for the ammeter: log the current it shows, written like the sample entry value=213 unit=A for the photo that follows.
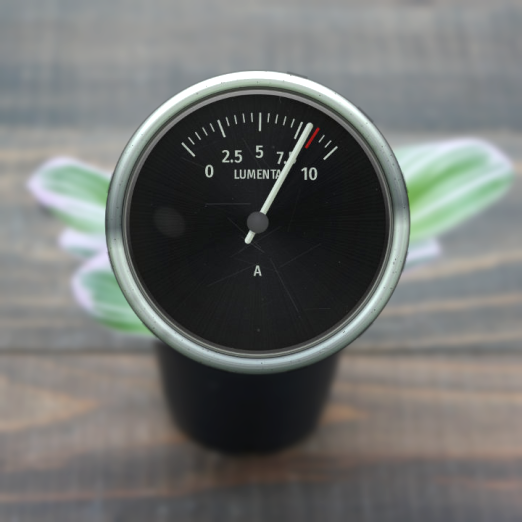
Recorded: value=8 unit=A
